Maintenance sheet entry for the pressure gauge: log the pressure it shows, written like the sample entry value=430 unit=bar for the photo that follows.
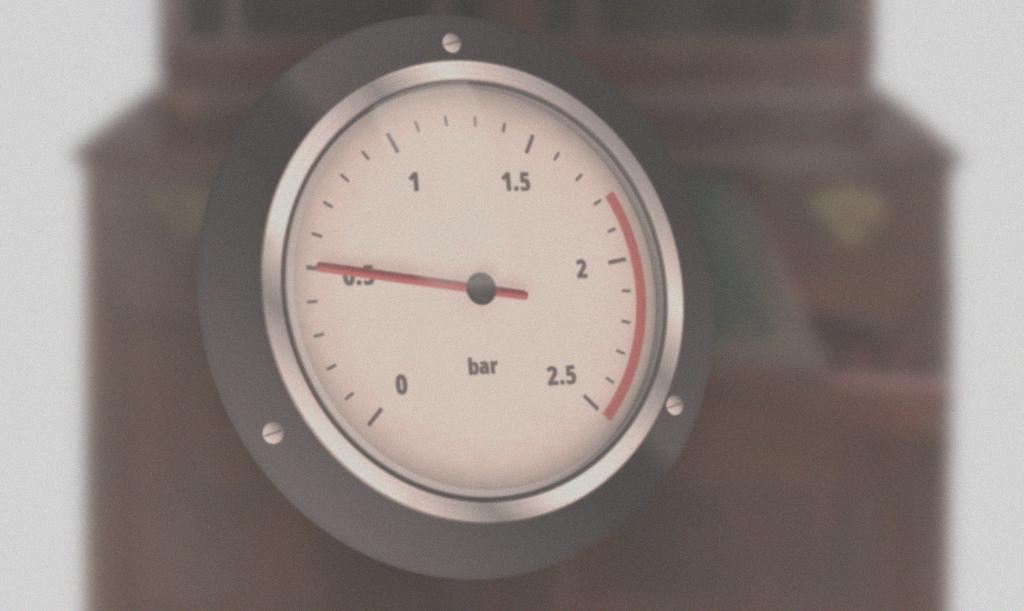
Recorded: value=0.5 unit=bar
